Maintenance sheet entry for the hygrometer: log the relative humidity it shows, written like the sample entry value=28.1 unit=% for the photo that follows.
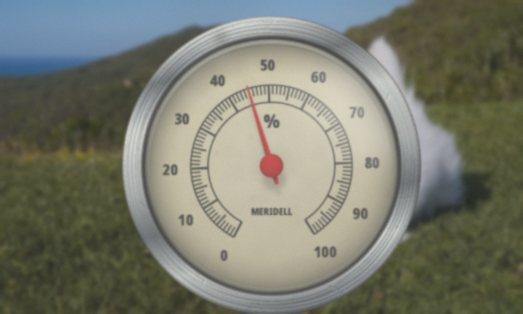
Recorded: value=45 unit=%
